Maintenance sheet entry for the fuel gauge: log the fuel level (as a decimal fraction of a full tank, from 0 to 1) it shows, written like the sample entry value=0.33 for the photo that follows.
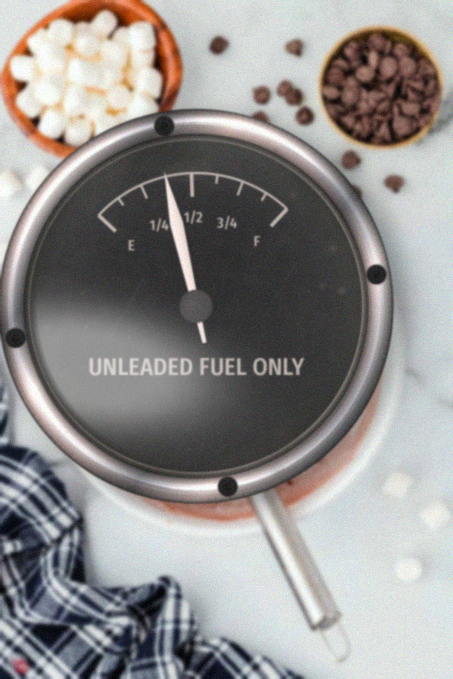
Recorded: value=0.375
